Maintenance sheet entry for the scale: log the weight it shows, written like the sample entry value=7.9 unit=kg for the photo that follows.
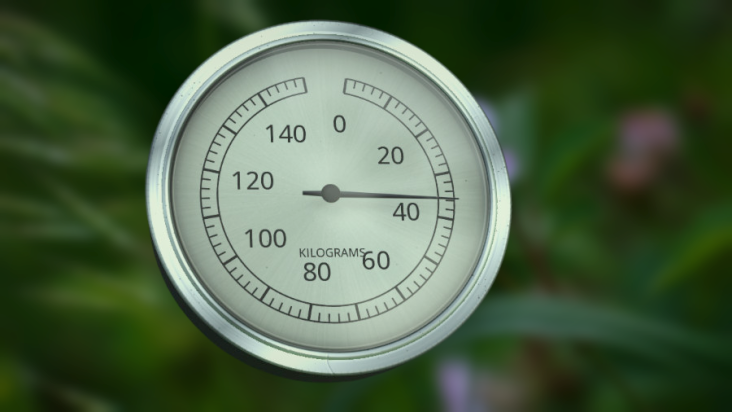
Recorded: value=36 unit=kg
